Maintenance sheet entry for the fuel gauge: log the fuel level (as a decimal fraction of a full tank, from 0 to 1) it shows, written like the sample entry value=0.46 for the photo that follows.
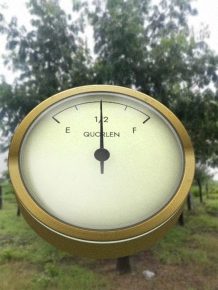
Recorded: value=0.5
